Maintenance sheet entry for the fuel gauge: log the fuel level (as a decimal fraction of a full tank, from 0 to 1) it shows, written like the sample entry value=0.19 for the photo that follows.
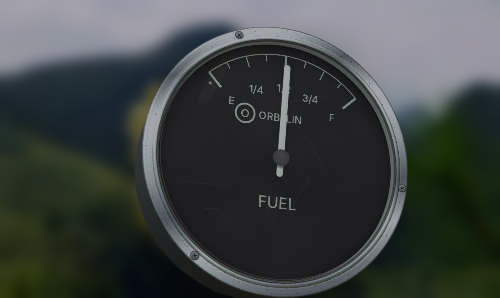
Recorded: value=0.5
